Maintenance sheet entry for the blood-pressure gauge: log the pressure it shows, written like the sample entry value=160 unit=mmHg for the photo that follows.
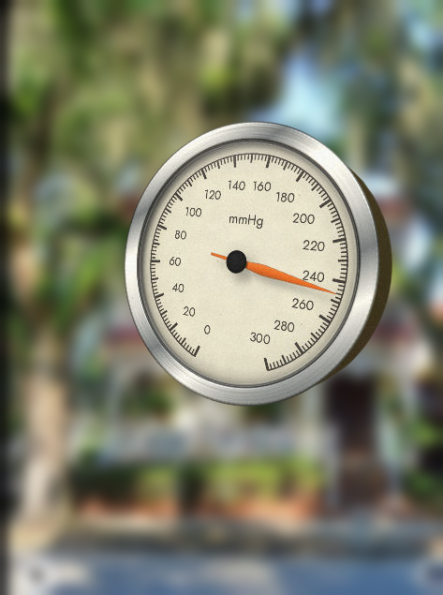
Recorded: value=246 unit=mmHg
